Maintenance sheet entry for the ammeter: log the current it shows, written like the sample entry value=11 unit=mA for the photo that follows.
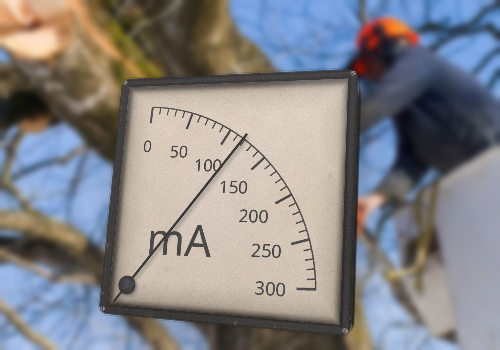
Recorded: value=120 unit=mA
